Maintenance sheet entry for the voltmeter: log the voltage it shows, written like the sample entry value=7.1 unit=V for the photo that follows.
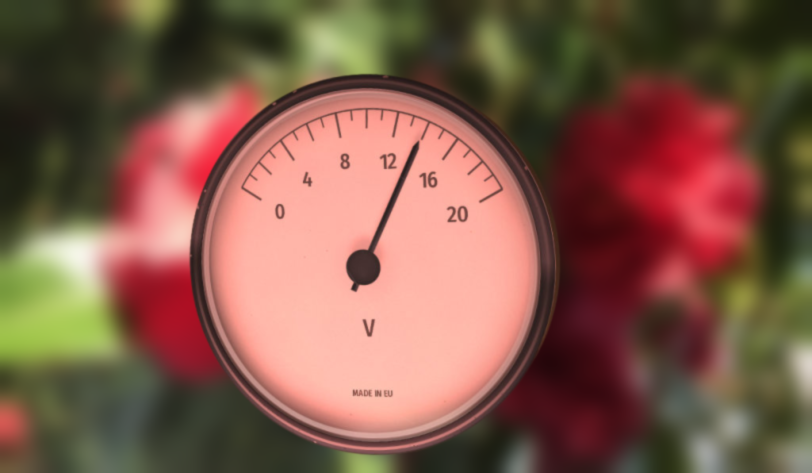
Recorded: value=14 unit=V
